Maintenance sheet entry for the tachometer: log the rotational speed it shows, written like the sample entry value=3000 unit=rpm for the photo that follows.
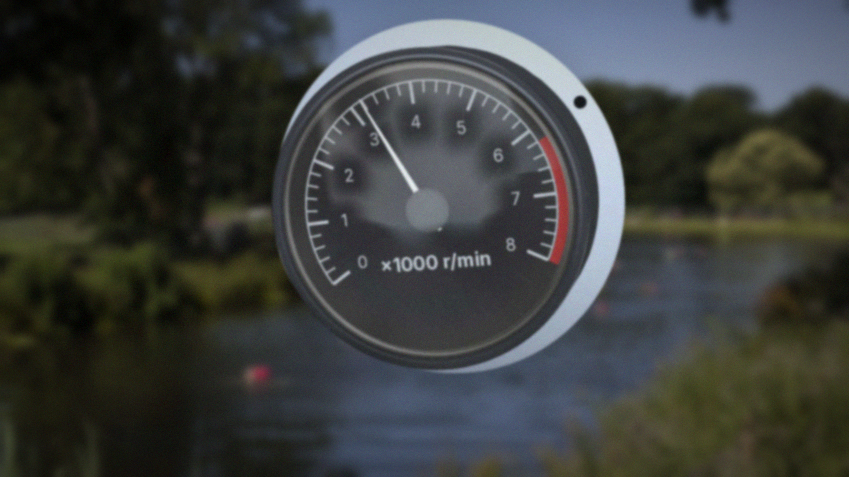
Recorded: value=3200 unit=rpm
